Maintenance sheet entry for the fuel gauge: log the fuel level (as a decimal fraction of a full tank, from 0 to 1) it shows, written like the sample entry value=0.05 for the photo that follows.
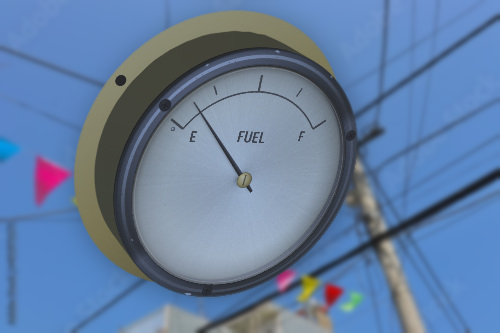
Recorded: value=0.125
